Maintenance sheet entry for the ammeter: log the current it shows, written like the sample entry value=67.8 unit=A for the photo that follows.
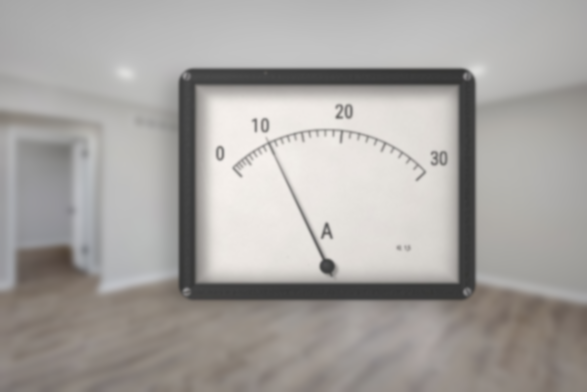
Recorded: value=10 unit=A
